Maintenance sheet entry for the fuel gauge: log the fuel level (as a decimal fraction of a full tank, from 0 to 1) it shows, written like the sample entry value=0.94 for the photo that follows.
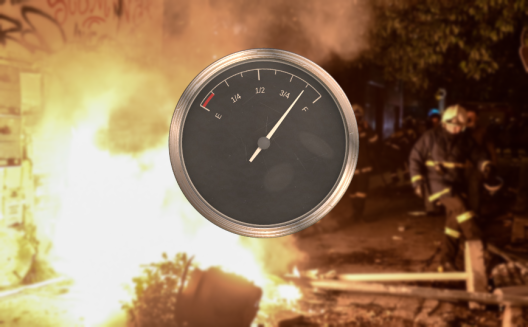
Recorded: value=0.875
